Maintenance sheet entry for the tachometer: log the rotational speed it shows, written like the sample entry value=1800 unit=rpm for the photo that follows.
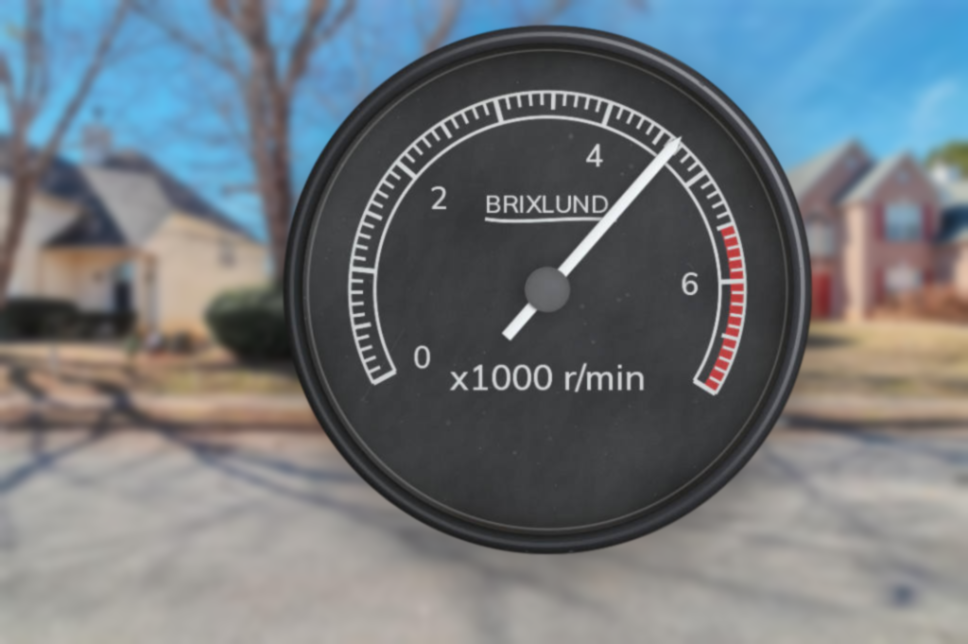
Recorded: value=4650 unit=rpm
